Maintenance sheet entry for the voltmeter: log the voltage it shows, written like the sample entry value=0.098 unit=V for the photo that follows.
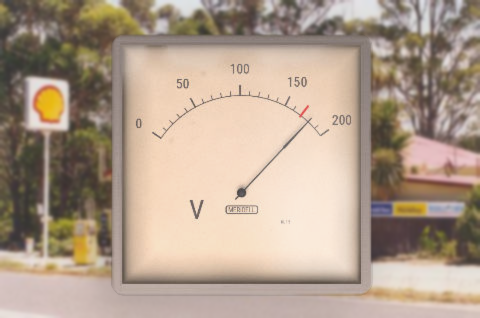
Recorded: value=180 unit=V
